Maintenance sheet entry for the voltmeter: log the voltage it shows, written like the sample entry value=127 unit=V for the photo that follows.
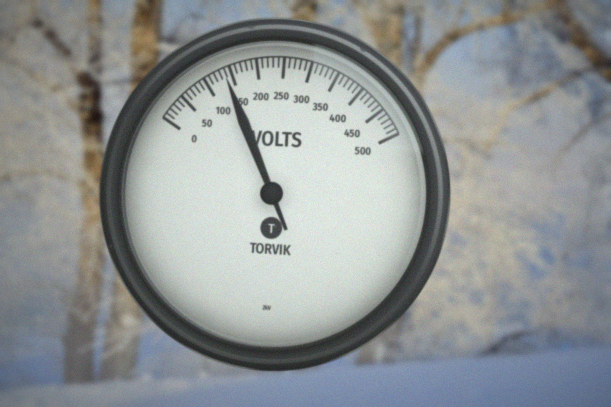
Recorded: value=140 unit=V
